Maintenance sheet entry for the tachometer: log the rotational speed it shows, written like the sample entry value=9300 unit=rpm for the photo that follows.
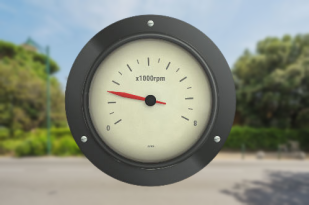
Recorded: value=1500 unit=rpm
